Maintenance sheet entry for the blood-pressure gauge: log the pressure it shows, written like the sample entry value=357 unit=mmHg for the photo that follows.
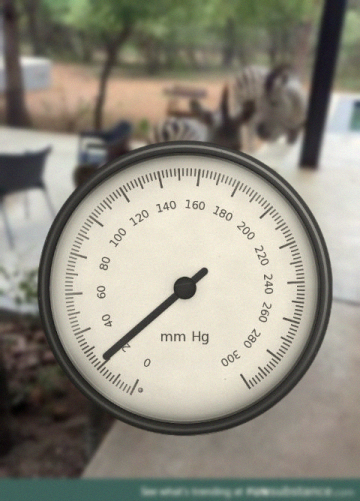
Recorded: value=22 unit=mmHg
